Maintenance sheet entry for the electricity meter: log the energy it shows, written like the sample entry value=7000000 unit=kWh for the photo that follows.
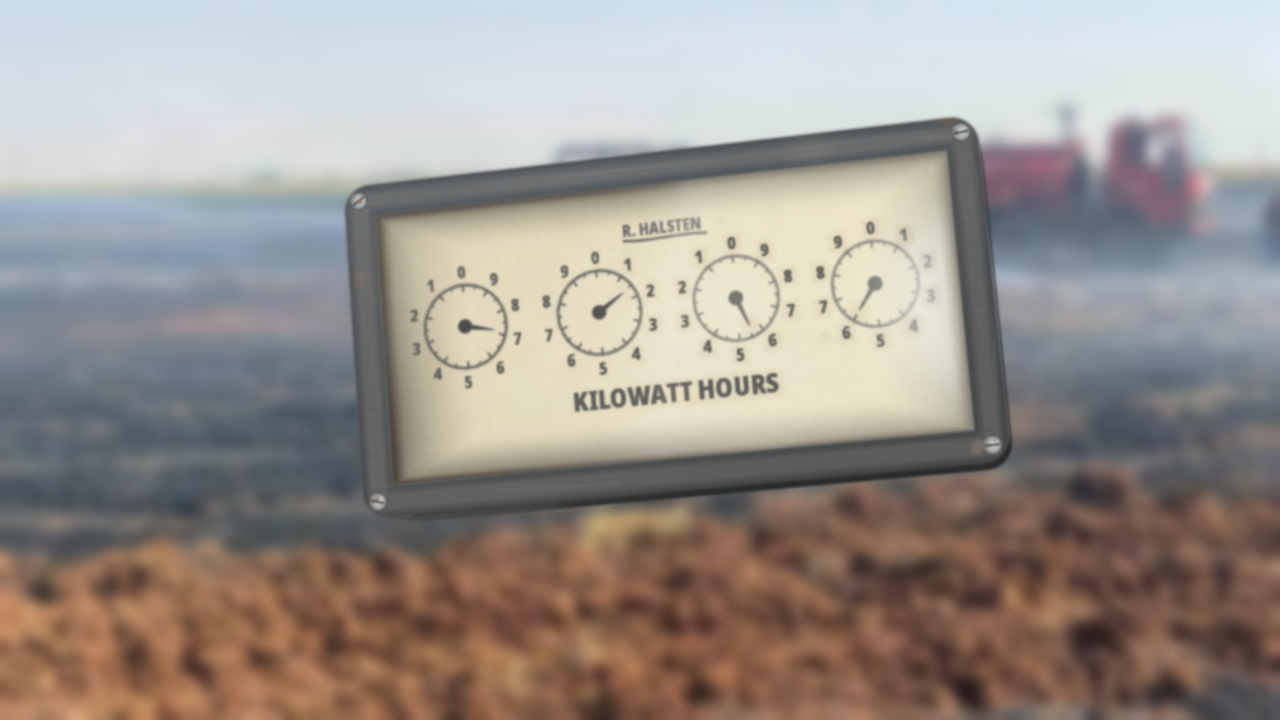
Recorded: value=7156 unit=kWh
